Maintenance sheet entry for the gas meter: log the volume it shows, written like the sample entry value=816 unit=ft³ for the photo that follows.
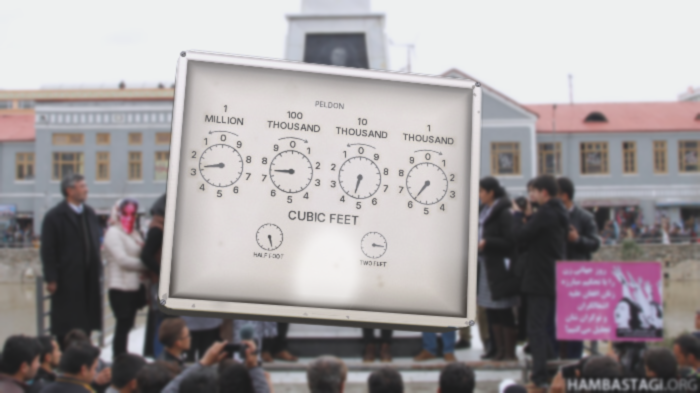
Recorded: value=274600 unit=ft³
